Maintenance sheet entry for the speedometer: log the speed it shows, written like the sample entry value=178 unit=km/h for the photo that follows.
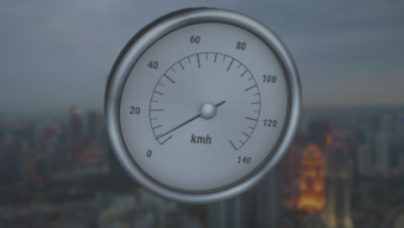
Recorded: value=5 unit=km/h
